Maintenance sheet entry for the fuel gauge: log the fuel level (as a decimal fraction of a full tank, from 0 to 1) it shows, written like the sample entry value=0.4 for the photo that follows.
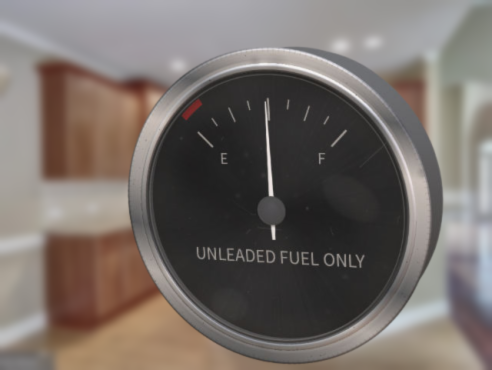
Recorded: value=0.5
